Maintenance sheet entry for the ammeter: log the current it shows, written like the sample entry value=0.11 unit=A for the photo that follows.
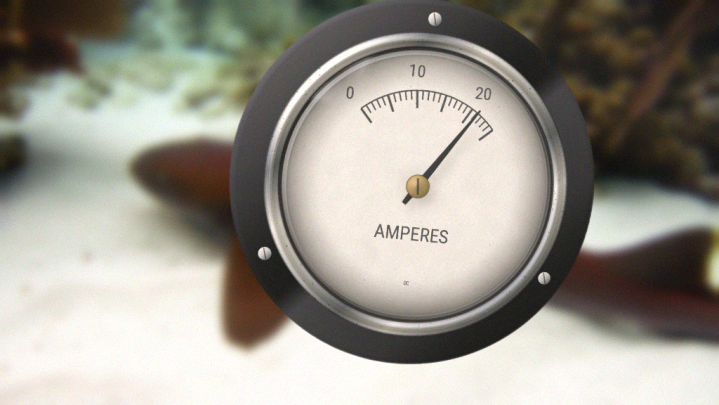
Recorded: value=21 unit=A
